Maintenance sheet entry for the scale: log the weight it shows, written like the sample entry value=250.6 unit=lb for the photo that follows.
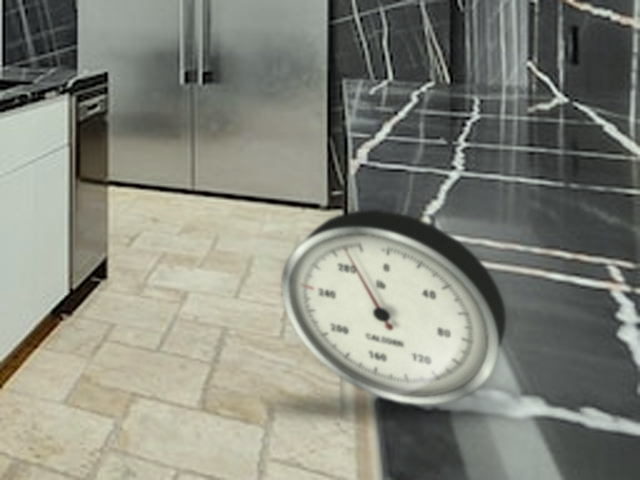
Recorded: value=290 unit=lb
